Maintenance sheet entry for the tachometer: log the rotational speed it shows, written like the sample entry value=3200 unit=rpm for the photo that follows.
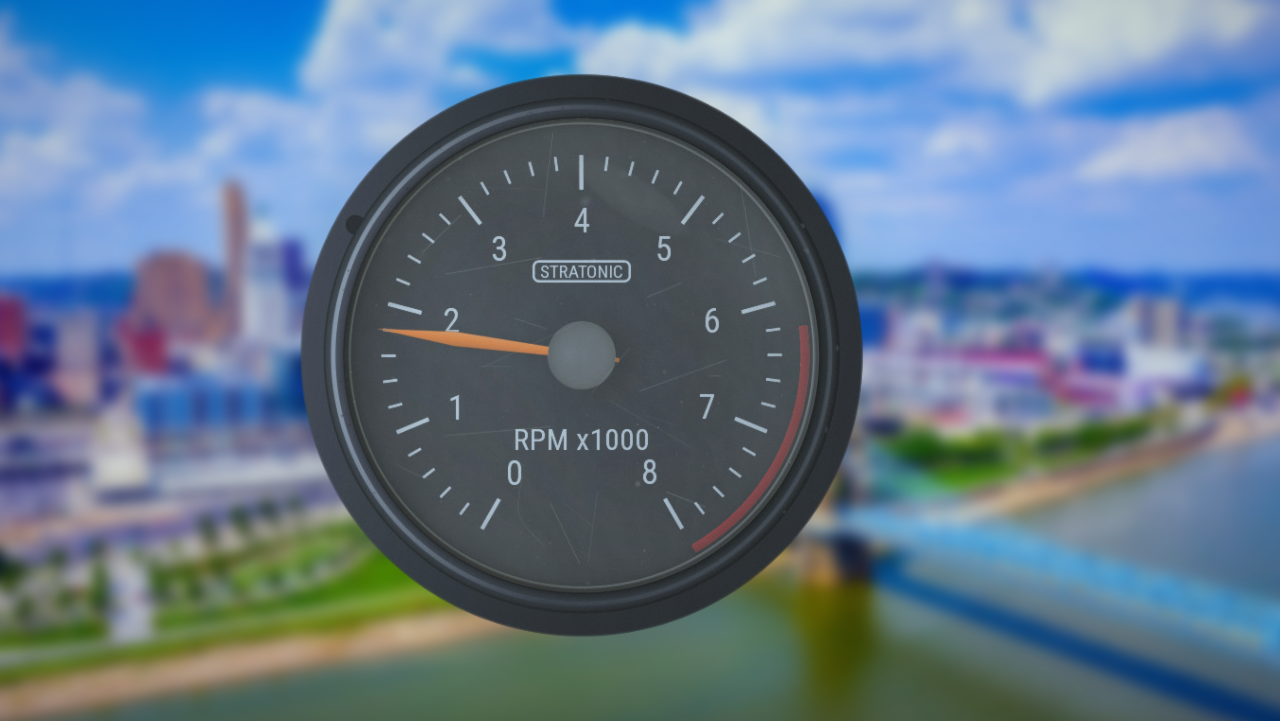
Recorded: value=1800 unit=rpm
